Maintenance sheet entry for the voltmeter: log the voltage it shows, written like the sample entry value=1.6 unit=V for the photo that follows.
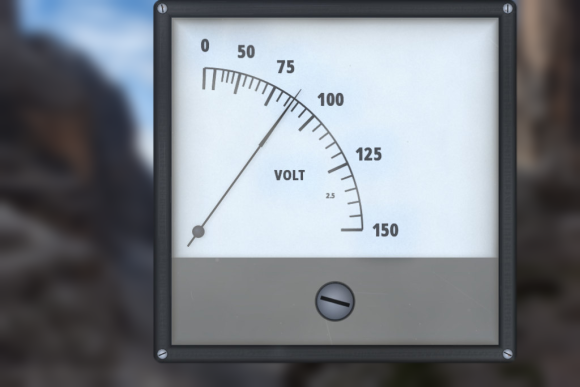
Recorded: value=87.5 unit=V
